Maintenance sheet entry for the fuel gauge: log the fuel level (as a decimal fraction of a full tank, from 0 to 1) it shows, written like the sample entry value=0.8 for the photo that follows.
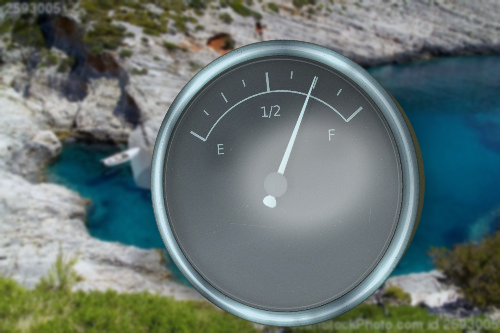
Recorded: value=0.75
